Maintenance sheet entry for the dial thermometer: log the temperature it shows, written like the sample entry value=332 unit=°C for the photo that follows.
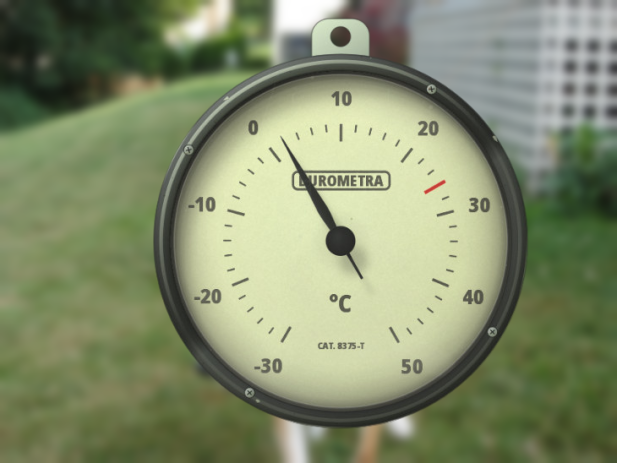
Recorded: value=2 unit=°C
